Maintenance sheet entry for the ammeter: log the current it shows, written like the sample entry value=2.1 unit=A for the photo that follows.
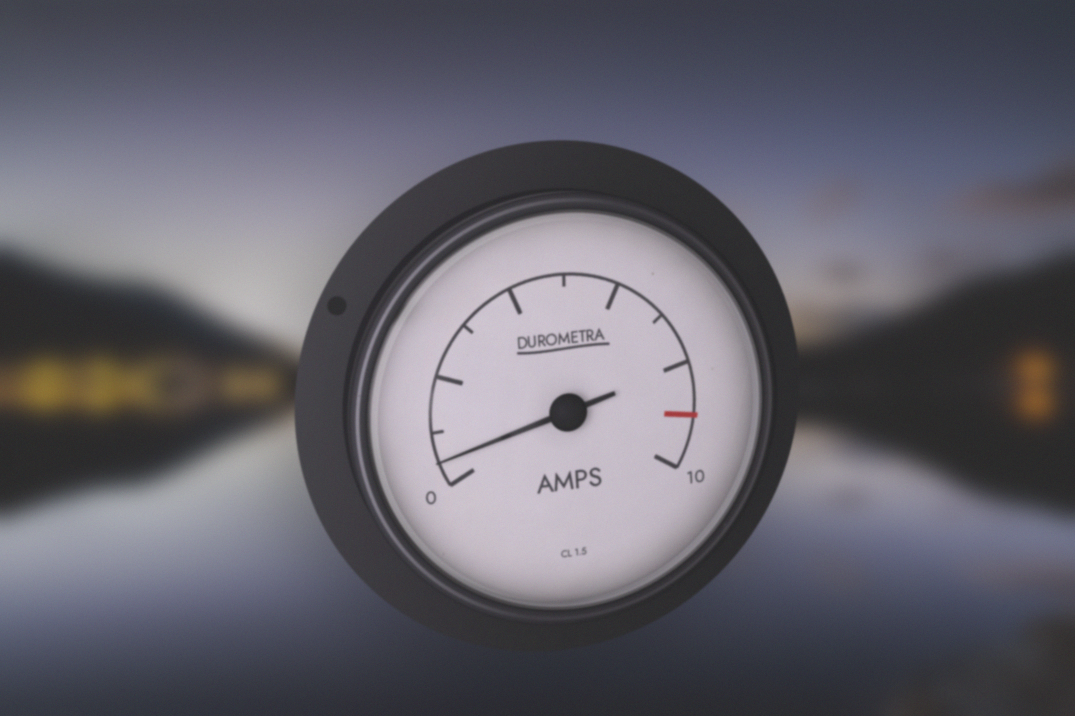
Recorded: value=0.5 unit=A
